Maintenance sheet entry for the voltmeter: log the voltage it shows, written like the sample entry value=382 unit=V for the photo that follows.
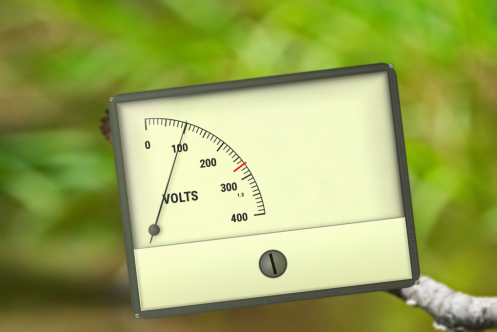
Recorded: value=100 unit=V
